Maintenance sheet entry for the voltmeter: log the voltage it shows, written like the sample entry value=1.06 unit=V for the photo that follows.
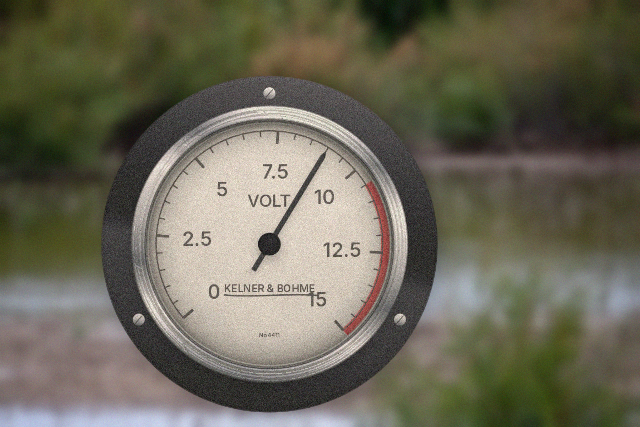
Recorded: value=9 unit=V
